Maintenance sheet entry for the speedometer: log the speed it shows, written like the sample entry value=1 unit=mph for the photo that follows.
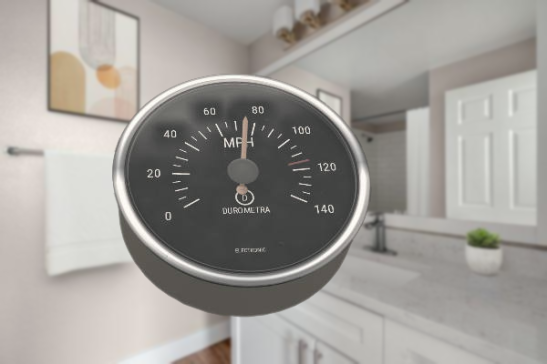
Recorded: value=75 unit=mph
